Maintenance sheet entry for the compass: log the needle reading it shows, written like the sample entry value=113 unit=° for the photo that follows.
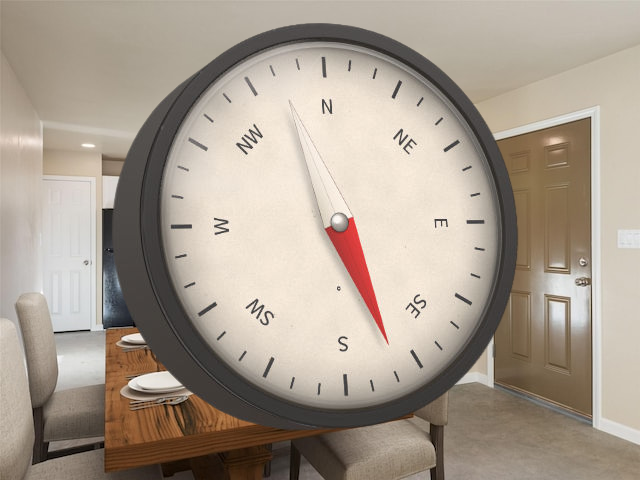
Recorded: value=160 unit=°
